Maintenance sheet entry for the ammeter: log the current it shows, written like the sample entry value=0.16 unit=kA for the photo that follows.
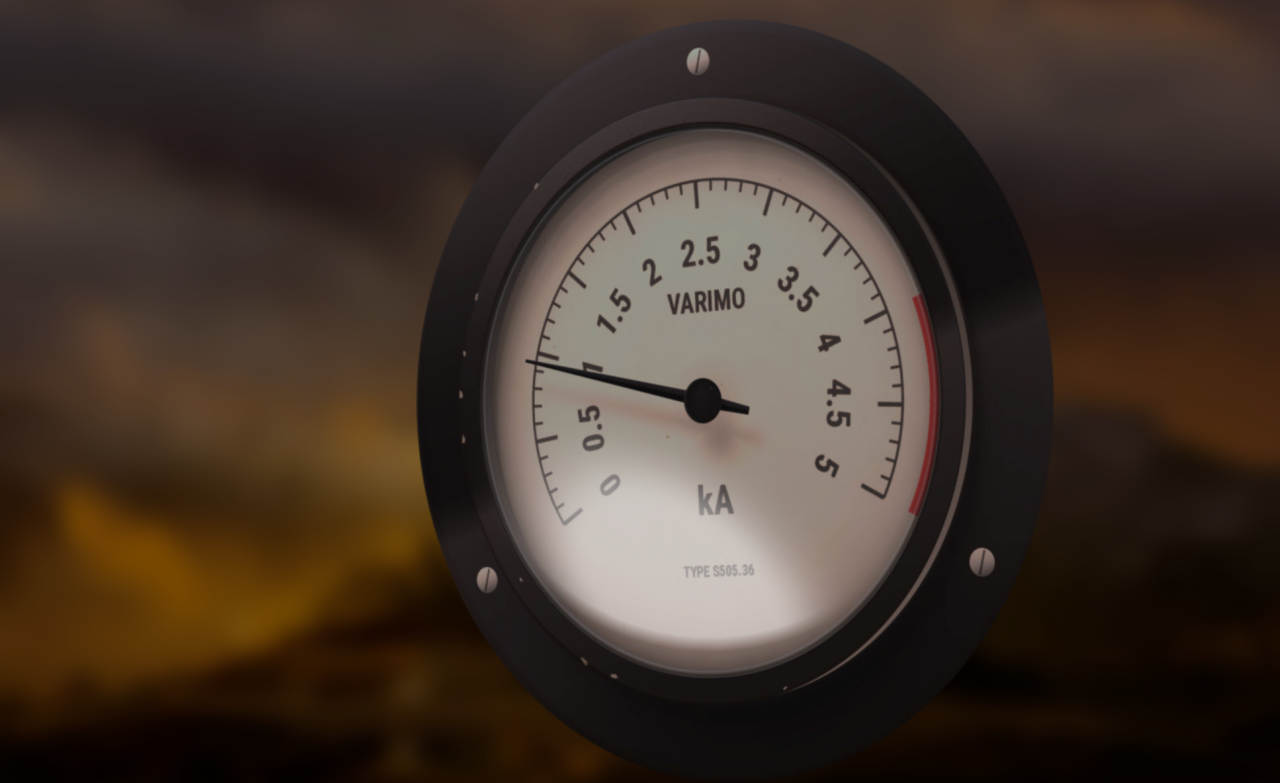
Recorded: value=0.95 unit=kA
